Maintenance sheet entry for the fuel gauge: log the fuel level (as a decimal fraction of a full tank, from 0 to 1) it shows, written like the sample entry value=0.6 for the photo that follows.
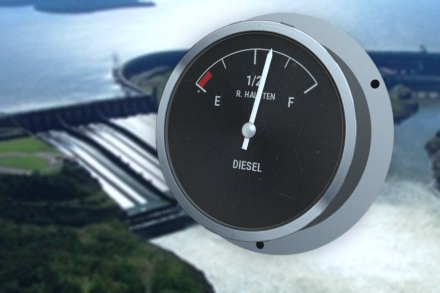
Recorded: value=0.625
